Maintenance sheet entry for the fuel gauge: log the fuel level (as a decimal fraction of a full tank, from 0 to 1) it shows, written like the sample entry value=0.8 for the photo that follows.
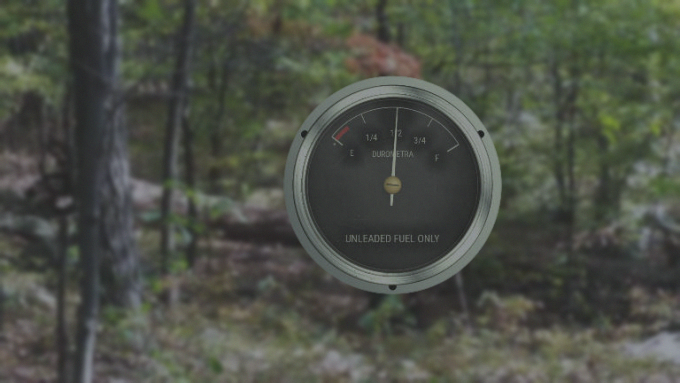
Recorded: value=0.5
